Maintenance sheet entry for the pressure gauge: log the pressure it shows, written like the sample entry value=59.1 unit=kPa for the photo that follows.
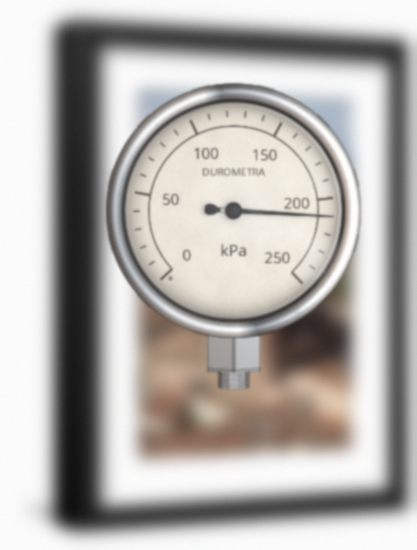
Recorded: value=210 unit=kPa
